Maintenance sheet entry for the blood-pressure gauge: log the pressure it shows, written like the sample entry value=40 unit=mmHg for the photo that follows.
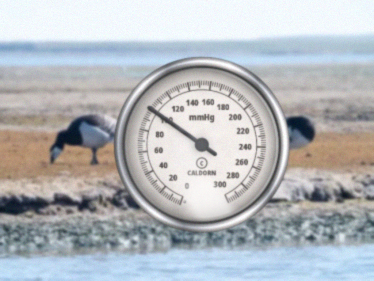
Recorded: value=100 unit=mmHg
